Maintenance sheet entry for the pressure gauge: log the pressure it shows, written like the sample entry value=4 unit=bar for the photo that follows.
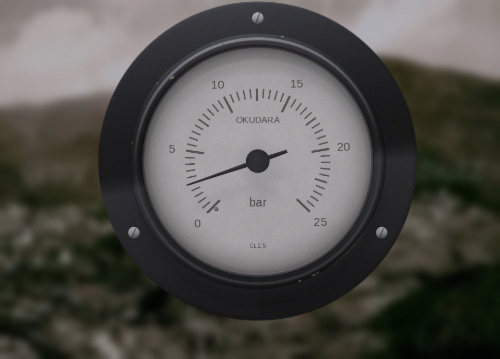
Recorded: value=2.5 unit=bar
